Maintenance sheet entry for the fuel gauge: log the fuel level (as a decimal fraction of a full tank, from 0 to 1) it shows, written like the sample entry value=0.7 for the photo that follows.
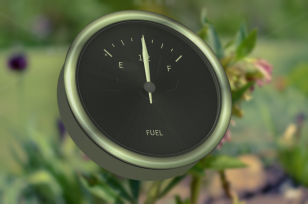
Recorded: value=0.5
